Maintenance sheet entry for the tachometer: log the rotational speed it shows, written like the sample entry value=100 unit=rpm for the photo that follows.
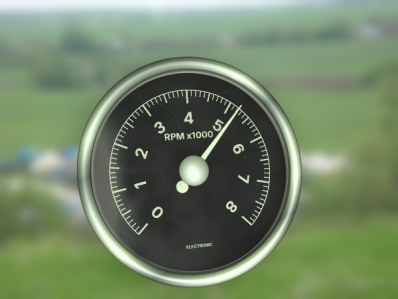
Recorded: value=5200 unit=rpm
